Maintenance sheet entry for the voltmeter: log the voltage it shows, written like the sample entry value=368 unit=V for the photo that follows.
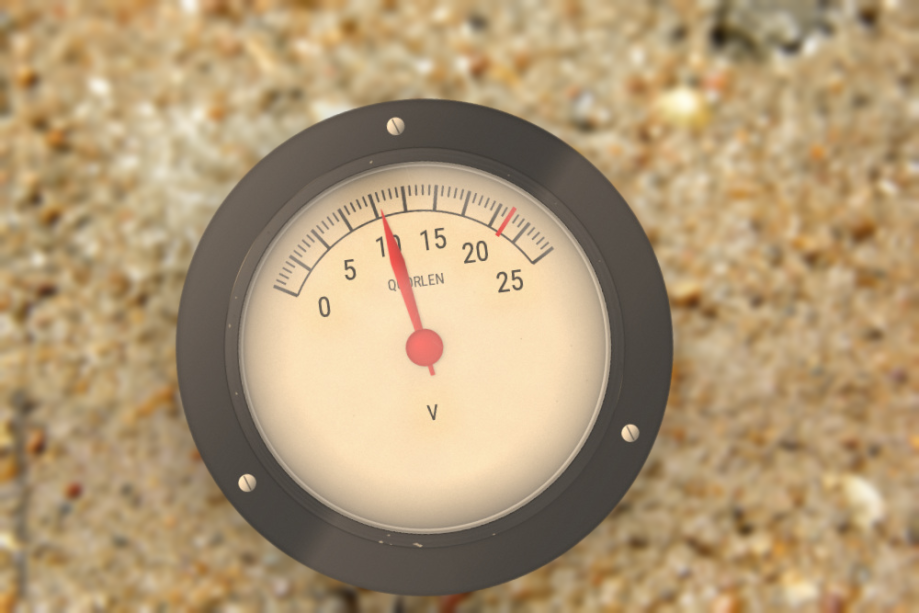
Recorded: value=10.5 unit=V
